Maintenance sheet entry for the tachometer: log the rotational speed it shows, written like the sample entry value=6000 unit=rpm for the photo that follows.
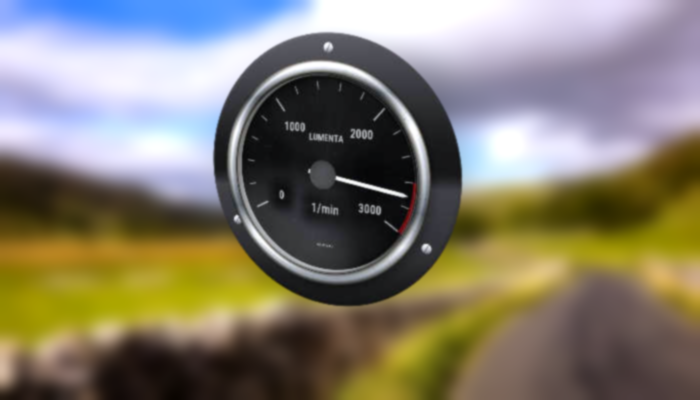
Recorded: value=2700 unit=rpm
